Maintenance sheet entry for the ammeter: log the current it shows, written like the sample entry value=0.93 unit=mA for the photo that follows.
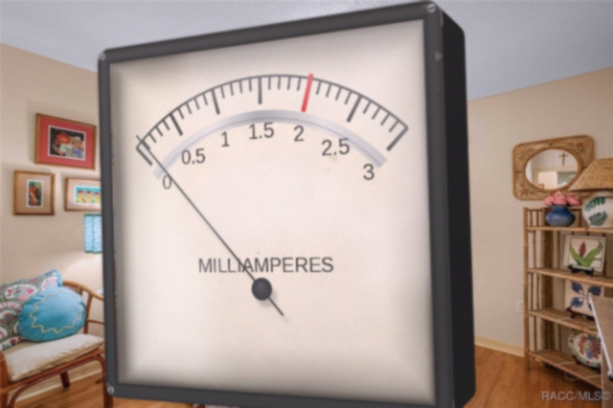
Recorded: value=0.1 unit=mA
